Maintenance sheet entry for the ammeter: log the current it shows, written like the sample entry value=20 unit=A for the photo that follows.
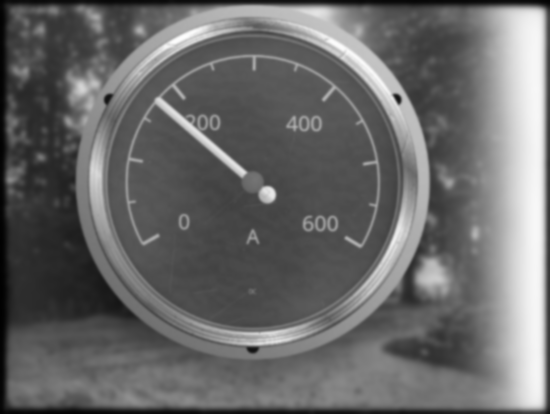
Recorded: value=175 unit=A
